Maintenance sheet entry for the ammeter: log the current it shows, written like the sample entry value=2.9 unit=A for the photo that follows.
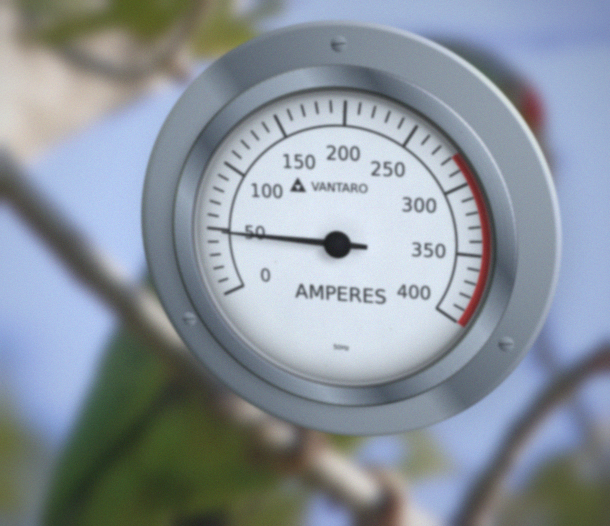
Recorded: value=50 unit=A
